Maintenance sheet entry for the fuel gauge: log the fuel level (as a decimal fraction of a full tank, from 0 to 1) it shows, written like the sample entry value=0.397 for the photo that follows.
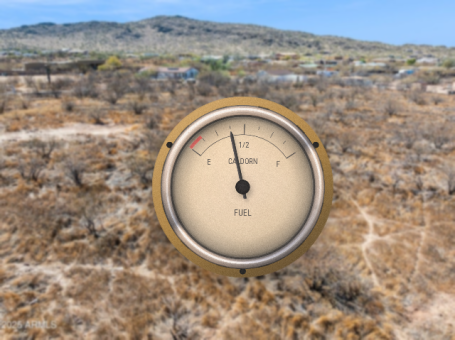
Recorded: value=0.375
